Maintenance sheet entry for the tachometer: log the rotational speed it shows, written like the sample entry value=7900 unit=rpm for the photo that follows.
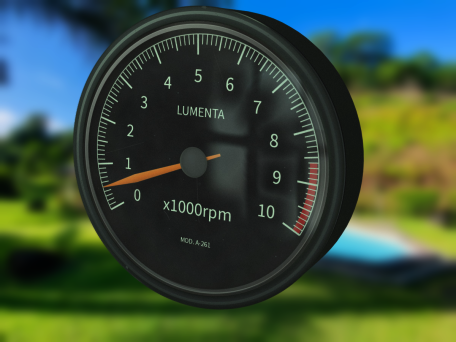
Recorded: value=500 unit=rpm
